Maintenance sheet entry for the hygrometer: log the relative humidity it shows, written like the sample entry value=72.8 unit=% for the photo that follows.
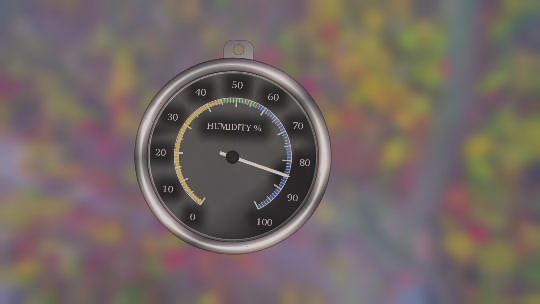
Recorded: value=85 unit=%
